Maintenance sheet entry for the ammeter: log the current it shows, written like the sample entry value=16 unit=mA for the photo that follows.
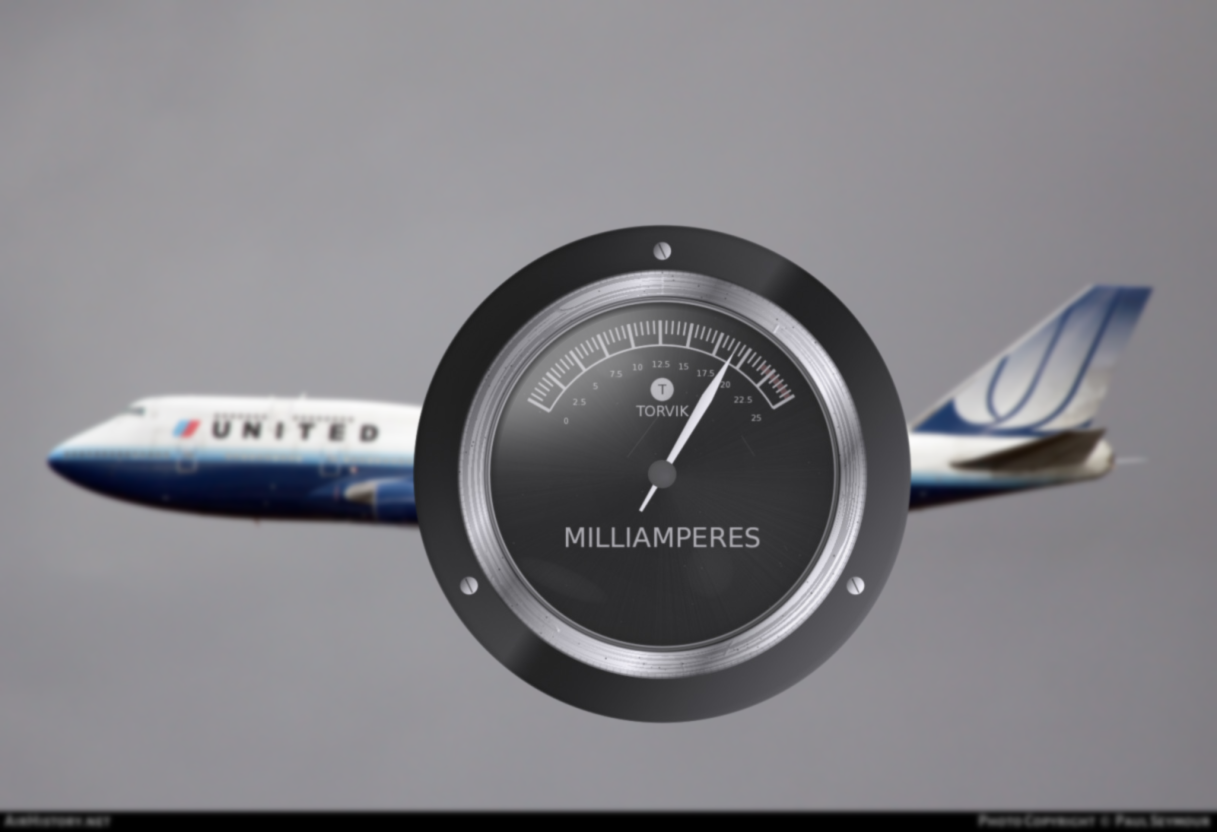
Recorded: value=19 unit=mA
